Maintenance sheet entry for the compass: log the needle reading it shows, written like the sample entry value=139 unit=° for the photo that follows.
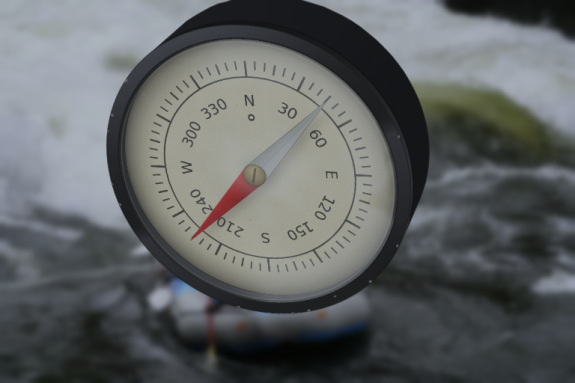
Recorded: value=225 unit=°
